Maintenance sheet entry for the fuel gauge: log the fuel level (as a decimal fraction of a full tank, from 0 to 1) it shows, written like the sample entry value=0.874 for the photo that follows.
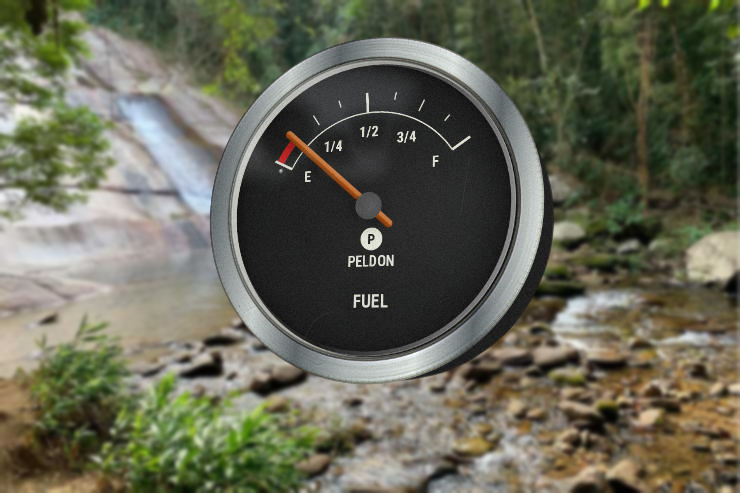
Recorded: value=0.125
